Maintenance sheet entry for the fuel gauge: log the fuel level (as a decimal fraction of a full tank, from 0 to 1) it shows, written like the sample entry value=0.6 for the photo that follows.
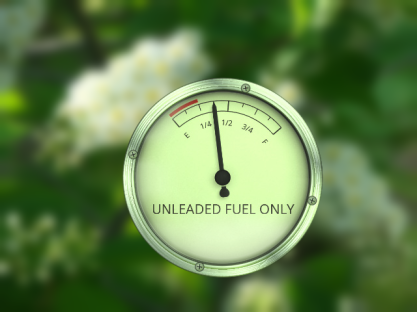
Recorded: value=0.375
